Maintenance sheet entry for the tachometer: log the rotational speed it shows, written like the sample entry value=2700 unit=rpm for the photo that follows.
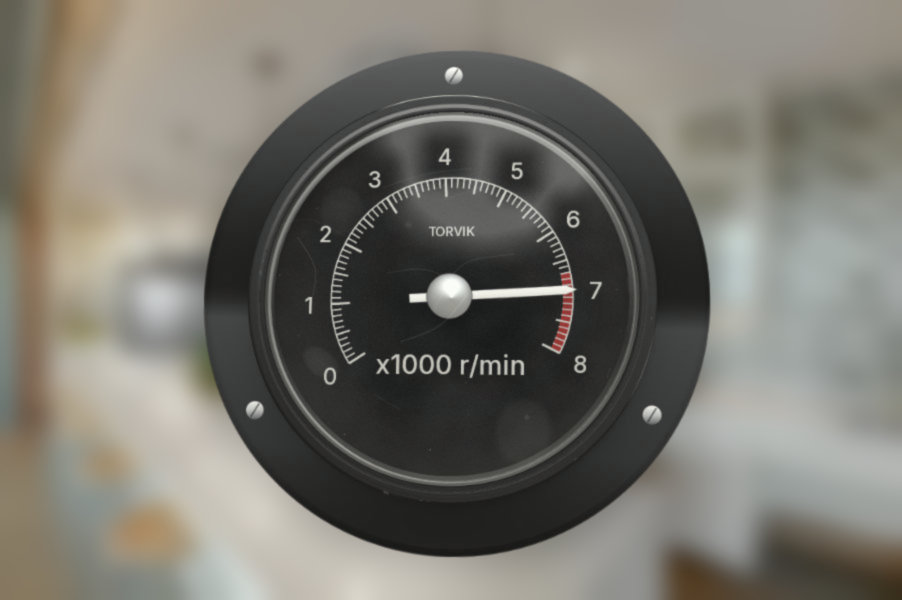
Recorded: value=7000 unit=rpm
